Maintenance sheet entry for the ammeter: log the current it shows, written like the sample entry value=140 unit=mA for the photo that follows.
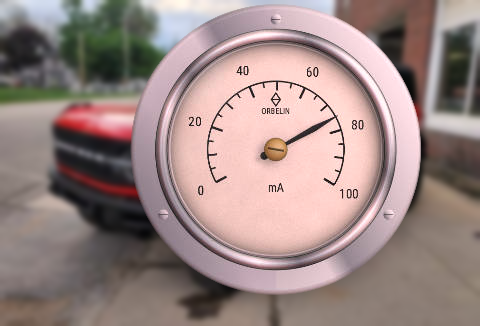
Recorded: value=75 unit=mA
